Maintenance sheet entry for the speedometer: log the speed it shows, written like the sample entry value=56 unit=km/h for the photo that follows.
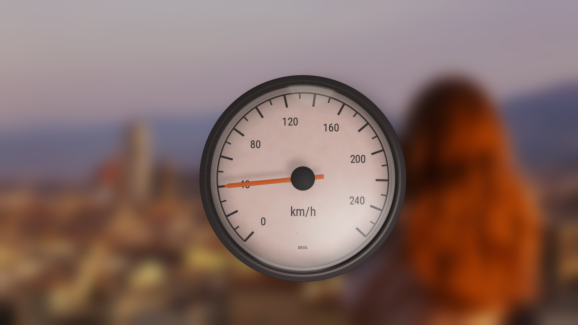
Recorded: value=40 unit=km/h
